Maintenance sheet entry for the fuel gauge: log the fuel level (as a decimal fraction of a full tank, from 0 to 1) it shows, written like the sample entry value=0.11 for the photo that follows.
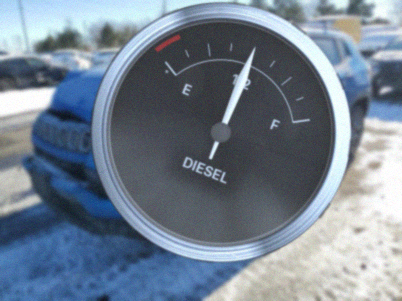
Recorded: value=0.5
